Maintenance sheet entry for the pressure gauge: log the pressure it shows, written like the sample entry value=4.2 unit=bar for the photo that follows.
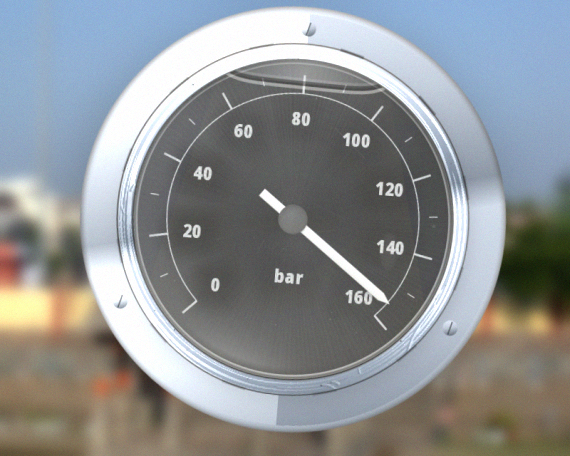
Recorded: value=155 unit=bar
